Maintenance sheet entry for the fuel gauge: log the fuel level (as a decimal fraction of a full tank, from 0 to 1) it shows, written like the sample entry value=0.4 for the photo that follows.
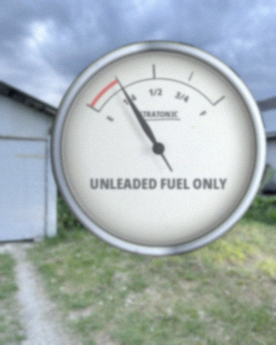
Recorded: value=0.25
